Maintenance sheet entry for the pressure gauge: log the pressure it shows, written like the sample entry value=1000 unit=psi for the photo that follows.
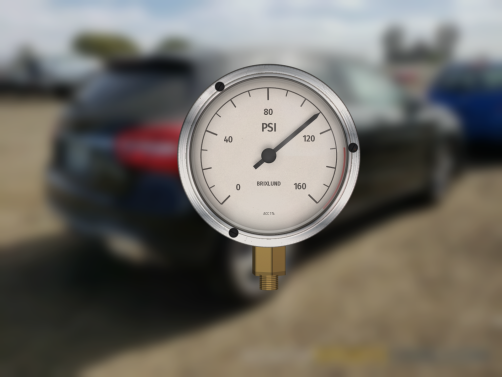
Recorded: value=110 unit=psi
